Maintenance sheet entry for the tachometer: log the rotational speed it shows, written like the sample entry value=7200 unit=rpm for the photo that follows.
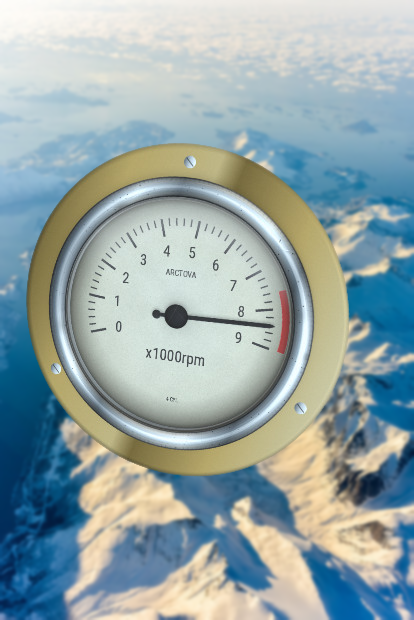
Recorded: value=8400 unit=rpm
